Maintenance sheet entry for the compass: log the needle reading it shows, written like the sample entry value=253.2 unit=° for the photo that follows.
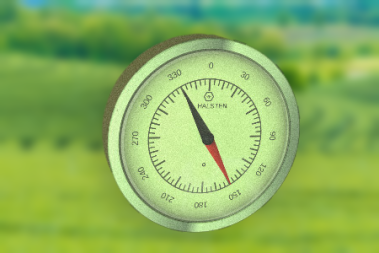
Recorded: value=150 unit=°
